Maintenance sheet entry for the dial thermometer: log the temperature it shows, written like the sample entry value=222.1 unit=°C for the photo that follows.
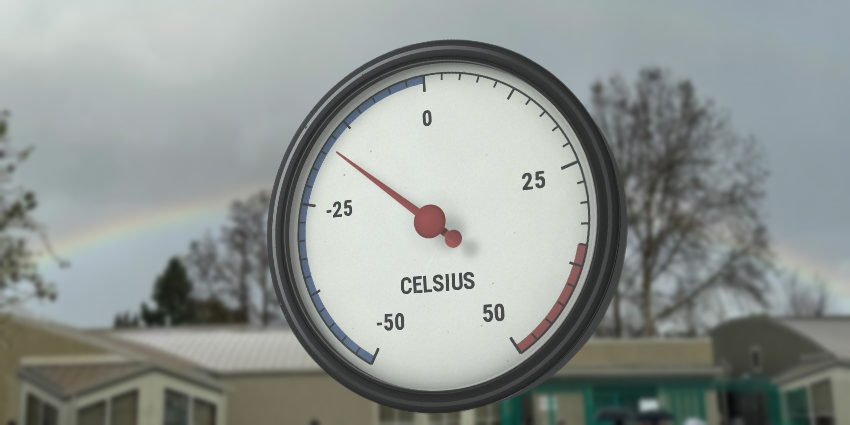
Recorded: value=-16.25 unit=°C
